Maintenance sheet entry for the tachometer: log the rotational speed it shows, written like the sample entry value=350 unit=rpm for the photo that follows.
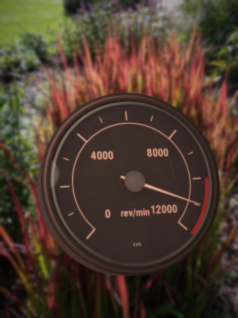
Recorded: value=11000 unit=rpm
